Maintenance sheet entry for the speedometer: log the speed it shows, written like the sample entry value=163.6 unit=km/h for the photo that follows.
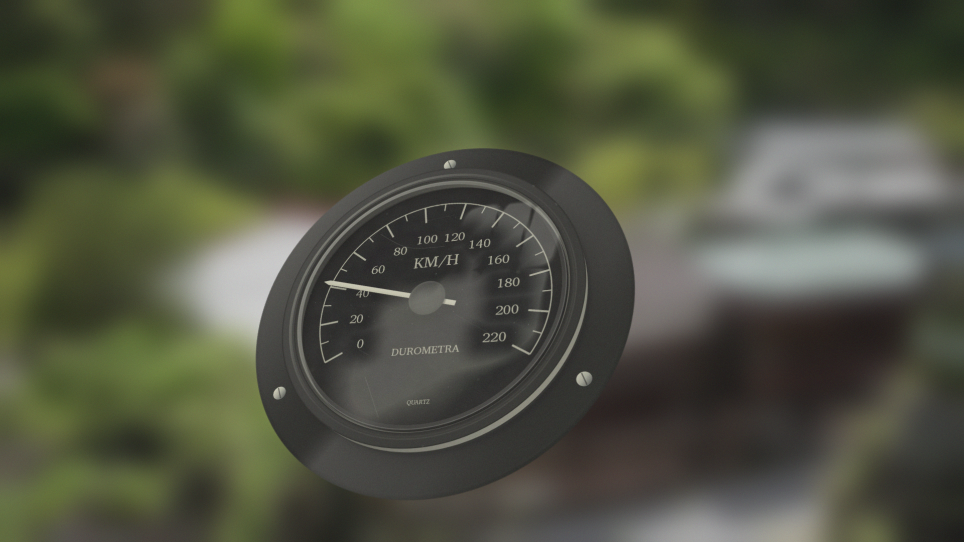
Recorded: value=40 unit=km/h
